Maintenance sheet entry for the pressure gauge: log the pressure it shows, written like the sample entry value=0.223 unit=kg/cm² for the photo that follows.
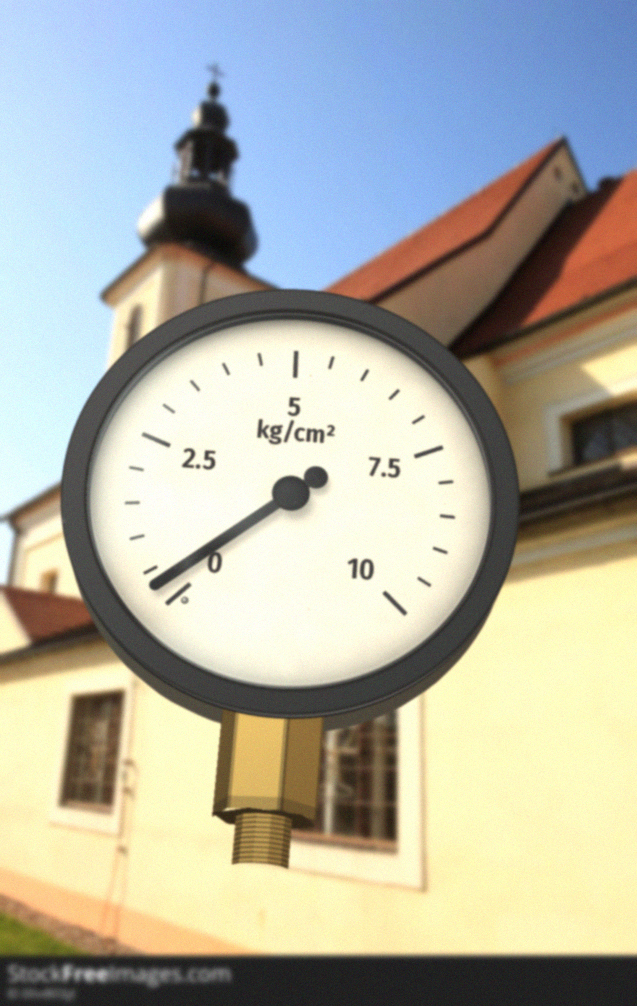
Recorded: value=0.25 unit=kg/cm²
